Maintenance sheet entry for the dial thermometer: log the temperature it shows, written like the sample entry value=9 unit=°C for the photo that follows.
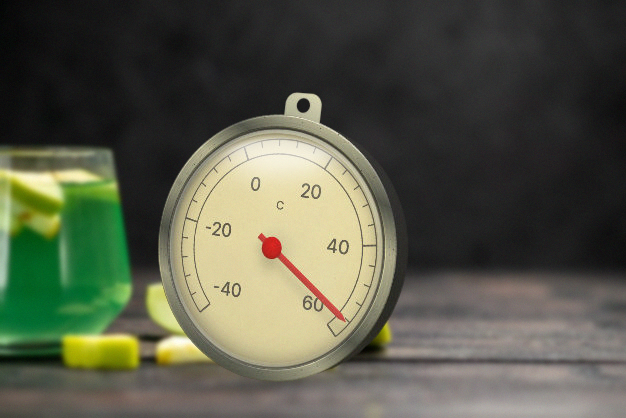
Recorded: value=56 unit=°C
